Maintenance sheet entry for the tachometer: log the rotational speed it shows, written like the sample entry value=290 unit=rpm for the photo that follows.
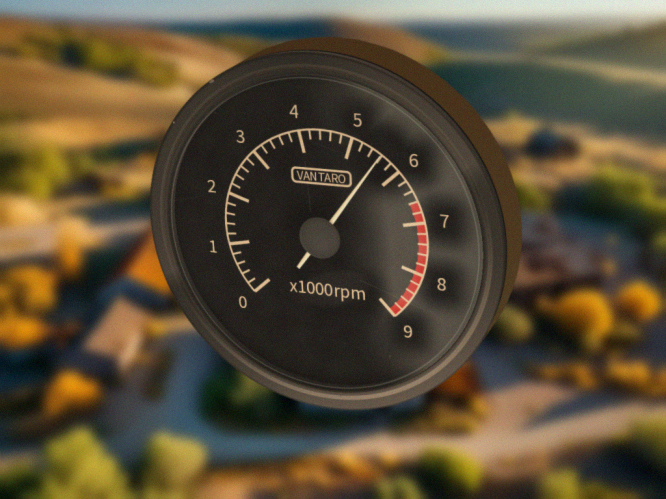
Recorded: value=5600 unit=rpm
